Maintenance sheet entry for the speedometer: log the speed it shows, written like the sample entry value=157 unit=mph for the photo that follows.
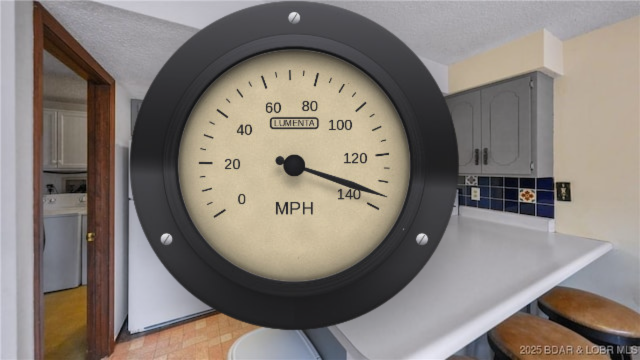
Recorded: value=135 unit=mph
